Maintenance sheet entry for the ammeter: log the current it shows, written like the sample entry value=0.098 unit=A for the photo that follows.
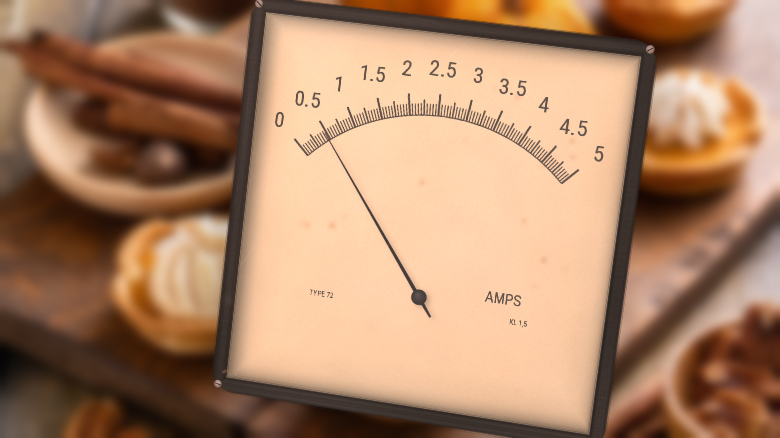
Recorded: value=0.5 unit=A
